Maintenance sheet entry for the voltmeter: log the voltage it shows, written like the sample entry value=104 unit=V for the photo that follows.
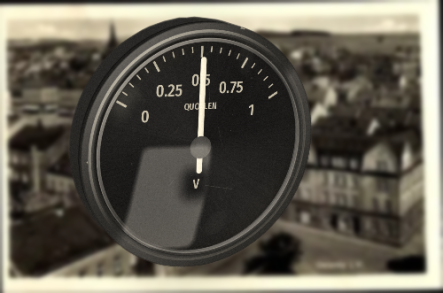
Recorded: value=0.5 unit=V
